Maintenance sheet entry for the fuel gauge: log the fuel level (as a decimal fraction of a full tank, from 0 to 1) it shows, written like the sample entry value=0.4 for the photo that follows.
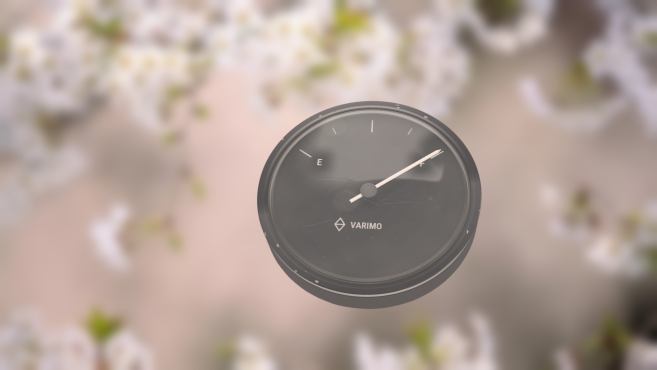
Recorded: value=1
